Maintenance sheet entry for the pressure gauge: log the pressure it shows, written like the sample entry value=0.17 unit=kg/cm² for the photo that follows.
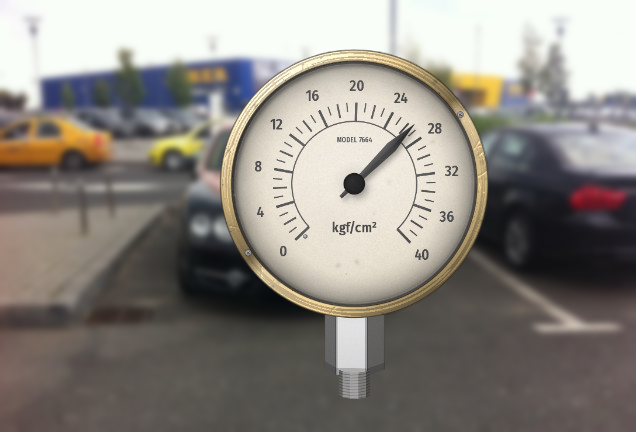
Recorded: value=26.5 unit=kg/cm²
